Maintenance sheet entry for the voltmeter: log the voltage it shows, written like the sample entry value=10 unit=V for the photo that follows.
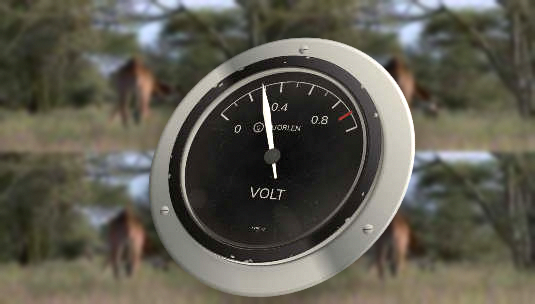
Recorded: value=0.3 unit=V
